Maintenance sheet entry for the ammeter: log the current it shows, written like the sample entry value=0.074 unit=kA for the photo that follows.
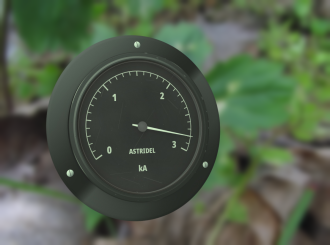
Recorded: value=2.8 unit=kA
